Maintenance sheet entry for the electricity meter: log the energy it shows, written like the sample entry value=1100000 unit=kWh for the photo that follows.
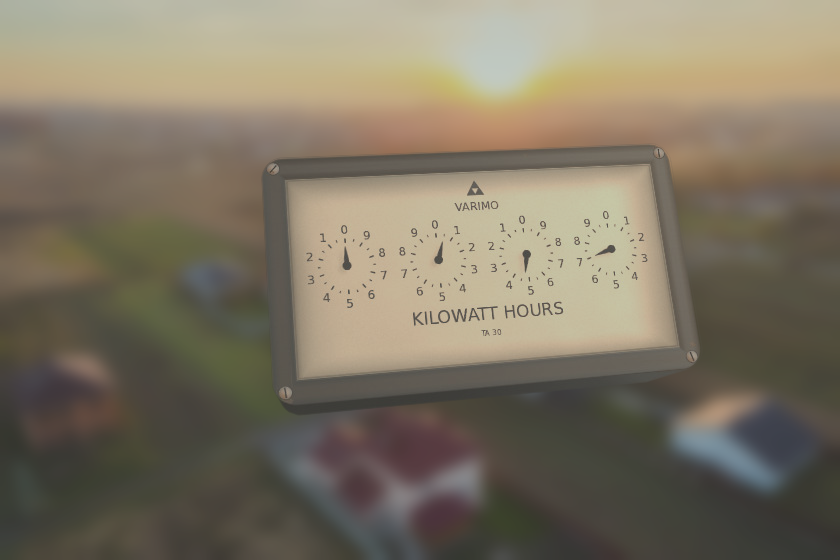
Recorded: value=47 unit=kWh
